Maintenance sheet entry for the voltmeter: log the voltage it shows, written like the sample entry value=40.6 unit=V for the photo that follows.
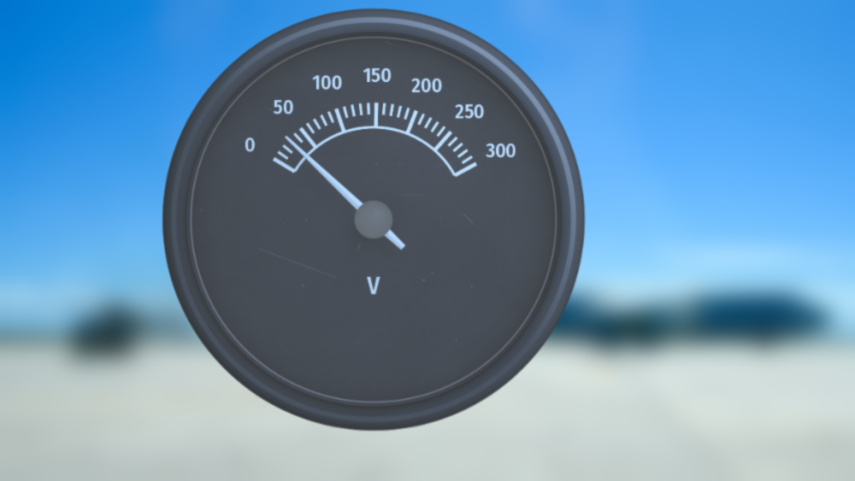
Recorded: value=30 unit=V
